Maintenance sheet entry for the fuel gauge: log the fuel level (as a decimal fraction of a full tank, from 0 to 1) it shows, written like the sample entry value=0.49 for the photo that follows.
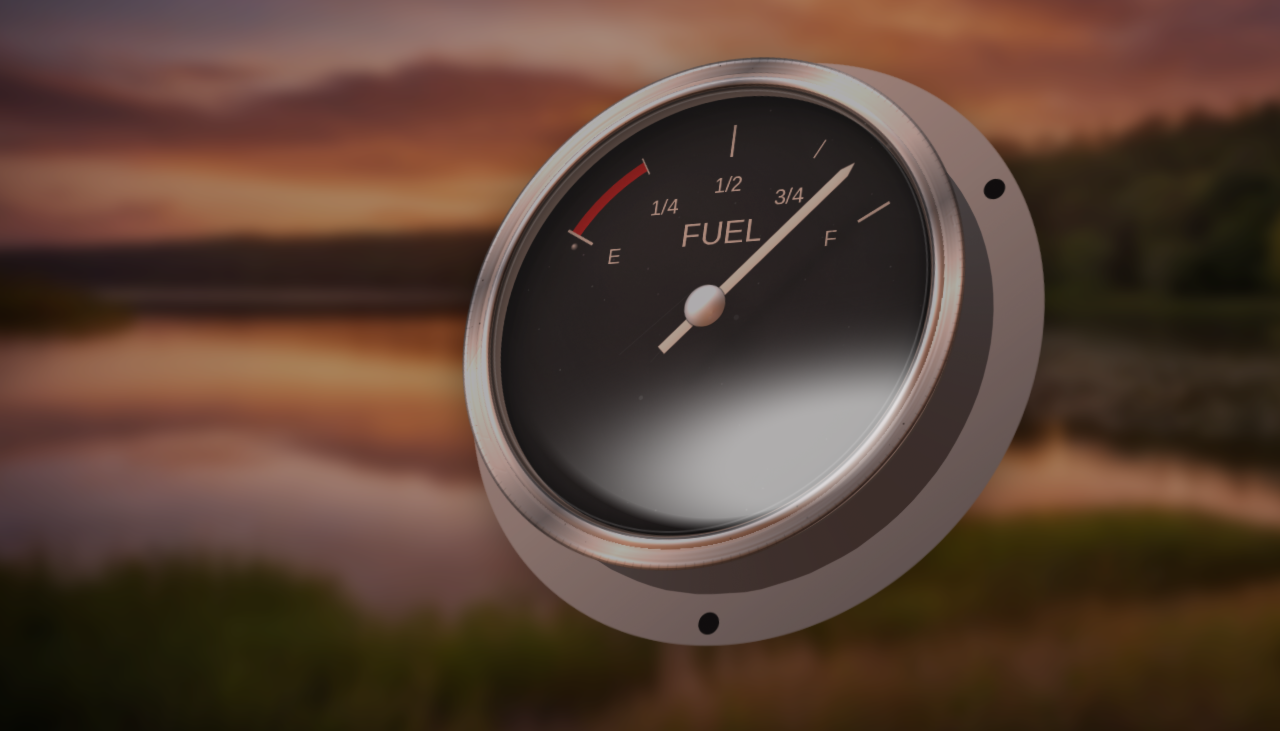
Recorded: value=0.875
